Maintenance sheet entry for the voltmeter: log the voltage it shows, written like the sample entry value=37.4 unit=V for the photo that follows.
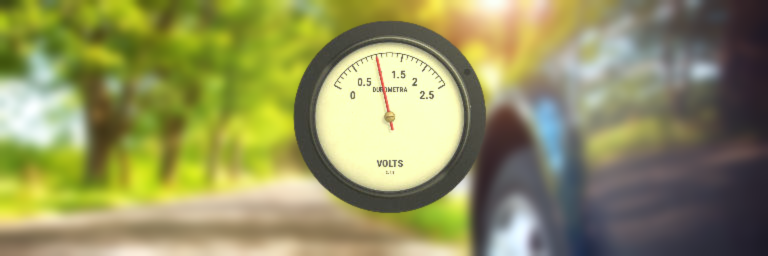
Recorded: value=1 unit=V
